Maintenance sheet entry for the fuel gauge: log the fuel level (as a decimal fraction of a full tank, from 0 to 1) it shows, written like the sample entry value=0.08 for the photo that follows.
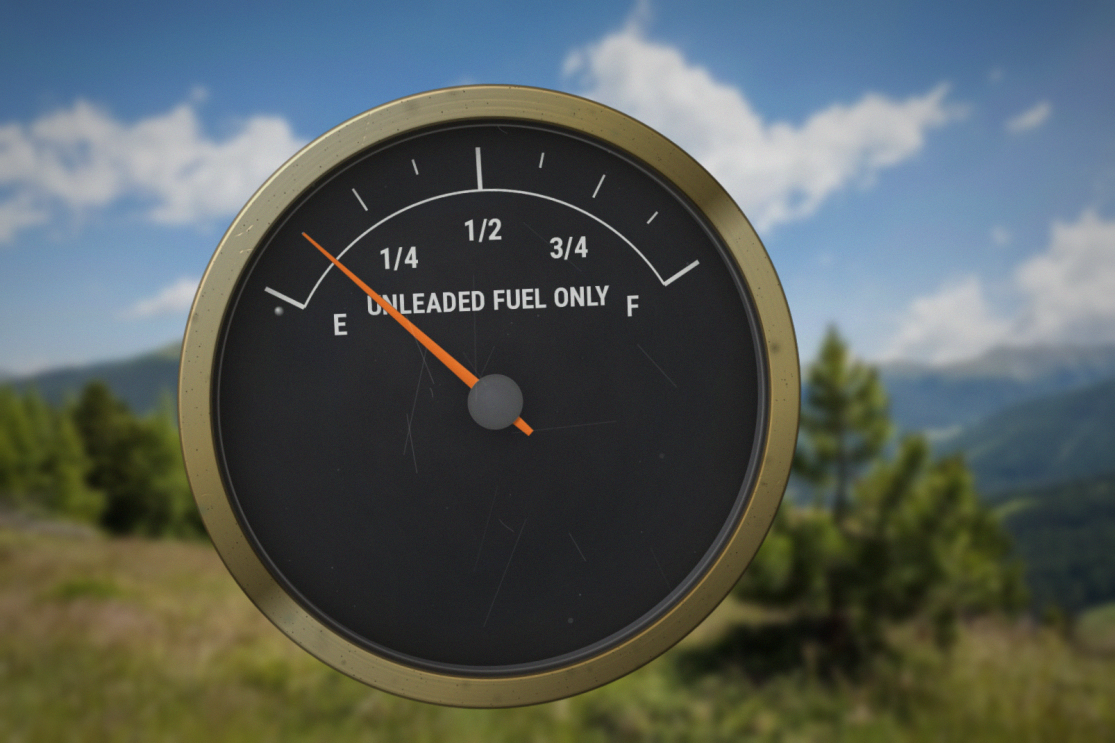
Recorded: value=0.125
